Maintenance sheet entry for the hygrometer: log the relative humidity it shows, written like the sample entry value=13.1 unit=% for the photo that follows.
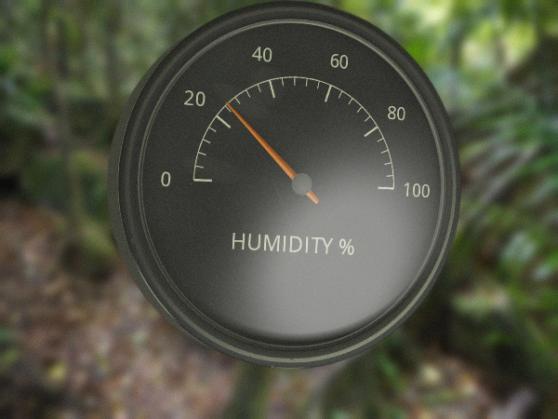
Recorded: value=24 unit=%
